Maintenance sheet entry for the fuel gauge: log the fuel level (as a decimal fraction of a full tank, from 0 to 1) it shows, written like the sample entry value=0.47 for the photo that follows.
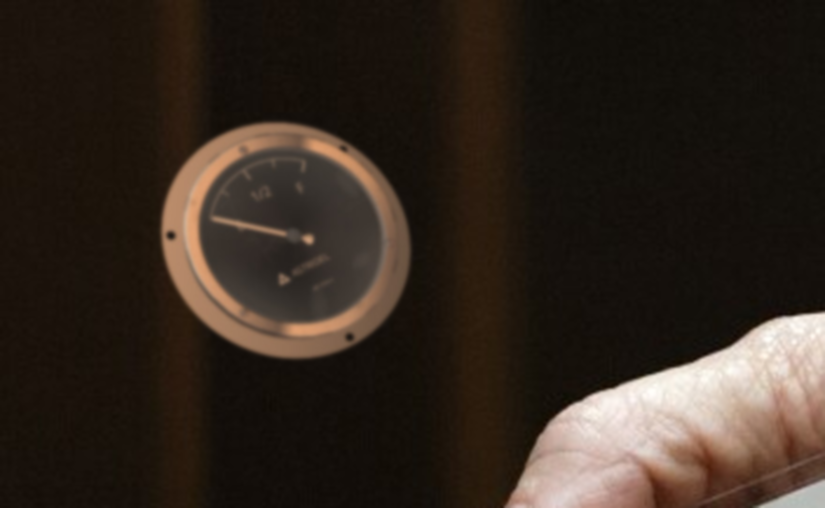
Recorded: value=0
